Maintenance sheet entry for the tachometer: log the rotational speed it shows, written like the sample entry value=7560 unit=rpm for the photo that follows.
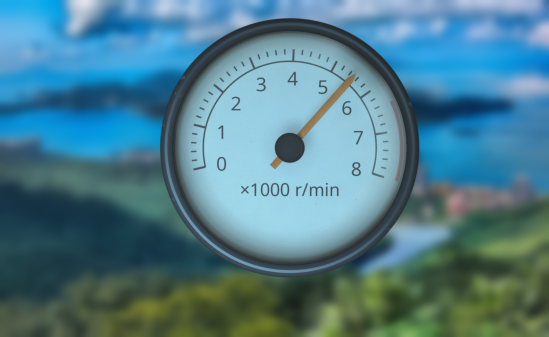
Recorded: value=5500 unit=rpm
